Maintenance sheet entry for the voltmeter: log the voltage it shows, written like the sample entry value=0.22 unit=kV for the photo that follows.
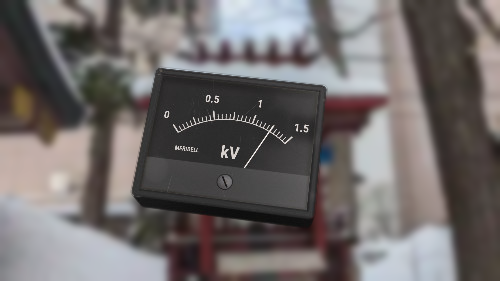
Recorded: value=1.25 unit=kV
